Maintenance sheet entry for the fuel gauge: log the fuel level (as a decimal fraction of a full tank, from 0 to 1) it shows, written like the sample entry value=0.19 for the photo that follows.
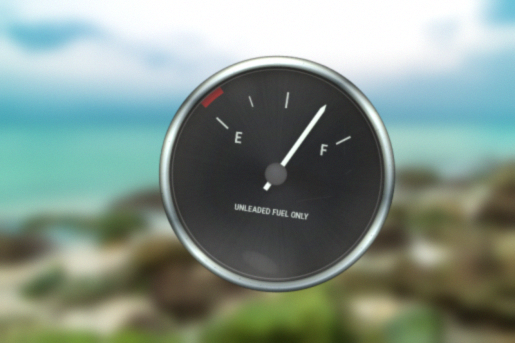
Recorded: value=0.75
